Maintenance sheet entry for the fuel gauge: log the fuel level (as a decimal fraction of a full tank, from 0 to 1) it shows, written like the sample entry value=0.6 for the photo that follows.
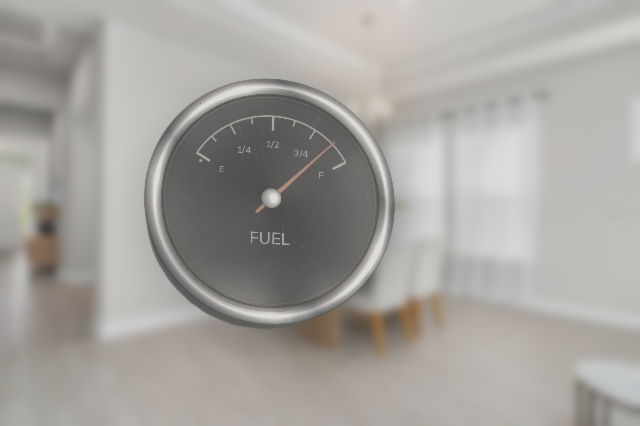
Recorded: value=0.875
